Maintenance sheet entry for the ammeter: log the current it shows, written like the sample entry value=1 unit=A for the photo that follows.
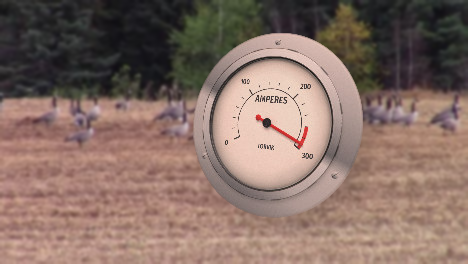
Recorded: value=290 unit=A
